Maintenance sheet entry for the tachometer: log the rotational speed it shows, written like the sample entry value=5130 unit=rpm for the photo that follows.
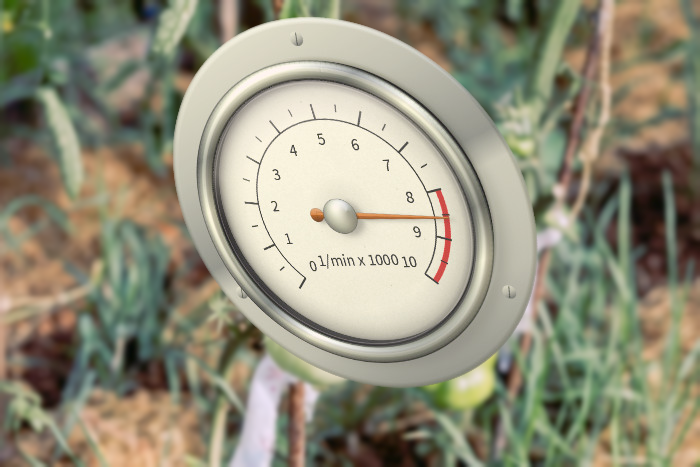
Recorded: value=8500 unit=rpm
